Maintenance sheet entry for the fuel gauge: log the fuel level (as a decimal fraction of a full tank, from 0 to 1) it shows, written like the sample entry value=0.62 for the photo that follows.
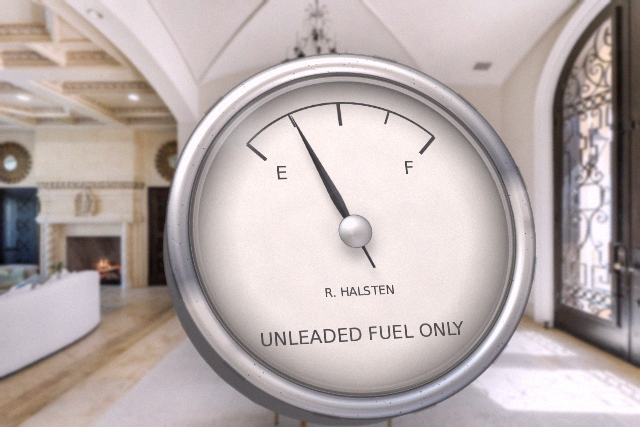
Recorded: value=0.25
